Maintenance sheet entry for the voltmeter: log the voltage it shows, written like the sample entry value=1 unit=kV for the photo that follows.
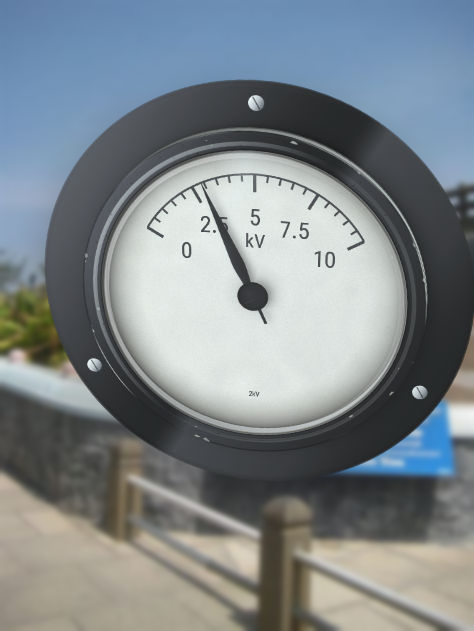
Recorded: value=3 unit=kV
